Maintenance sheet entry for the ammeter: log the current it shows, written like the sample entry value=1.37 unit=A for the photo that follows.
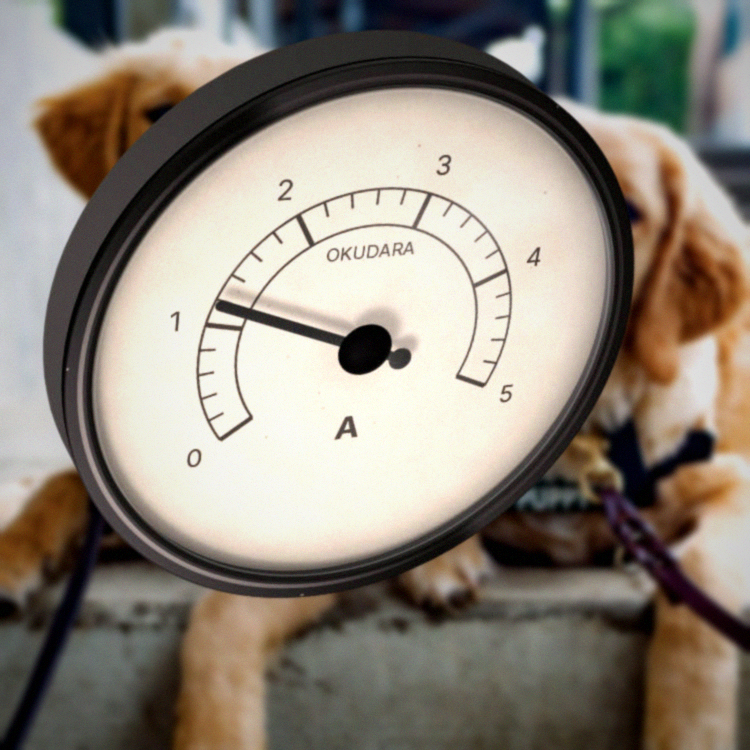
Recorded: value=1.2 unit=A
